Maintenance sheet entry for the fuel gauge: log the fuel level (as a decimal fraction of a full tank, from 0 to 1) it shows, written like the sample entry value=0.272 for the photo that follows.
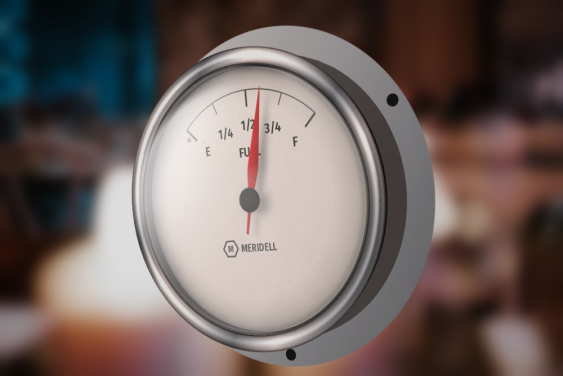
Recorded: value=0.625
